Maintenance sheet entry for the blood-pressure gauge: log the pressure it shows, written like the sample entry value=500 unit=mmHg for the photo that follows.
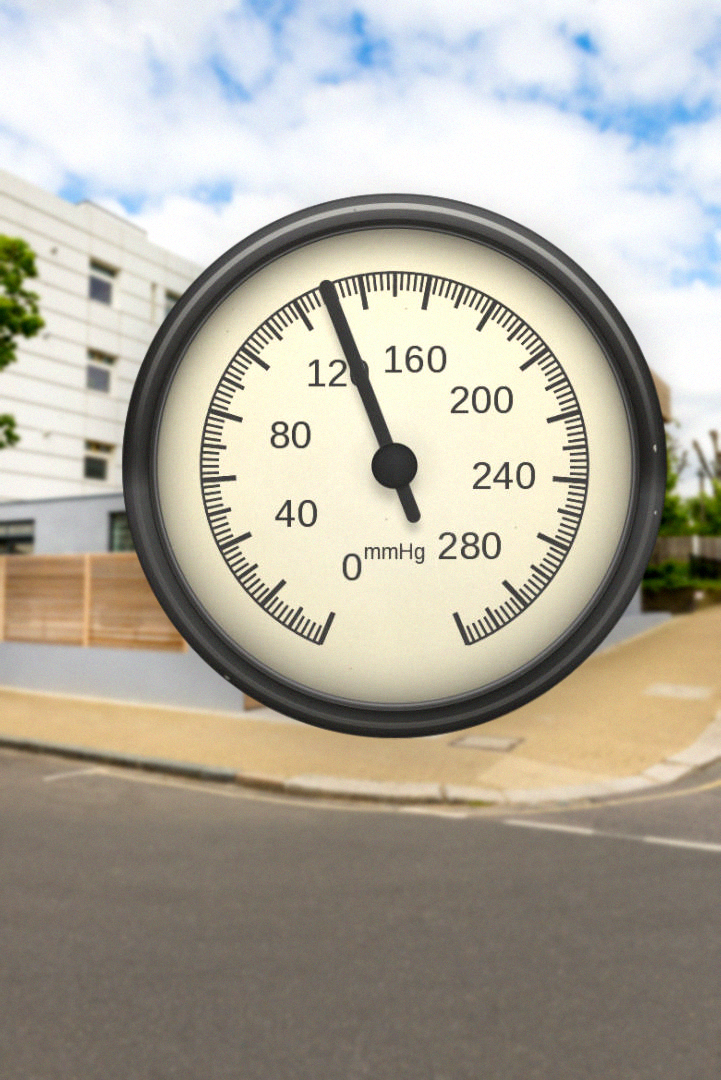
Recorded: value=130 unit=mmHg
